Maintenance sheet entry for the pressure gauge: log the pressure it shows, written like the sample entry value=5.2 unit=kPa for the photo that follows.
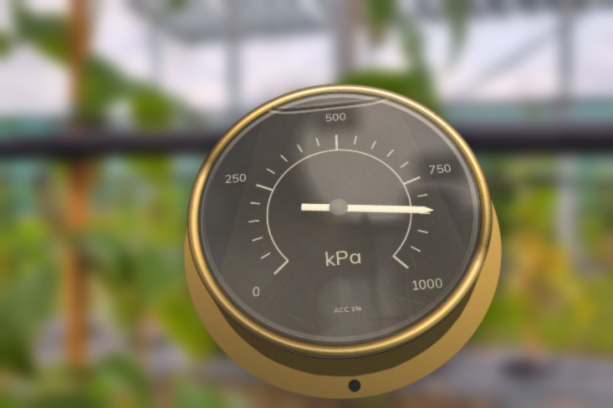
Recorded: value=850 unit=kPa
